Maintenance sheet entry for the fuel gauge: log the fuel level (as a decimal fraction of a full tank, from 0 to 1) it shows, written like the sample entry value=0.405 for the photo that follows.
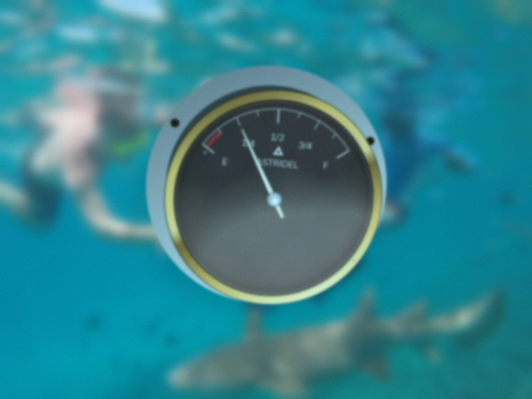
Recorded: value=0.25
